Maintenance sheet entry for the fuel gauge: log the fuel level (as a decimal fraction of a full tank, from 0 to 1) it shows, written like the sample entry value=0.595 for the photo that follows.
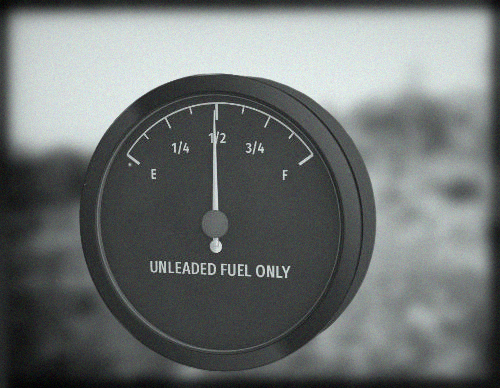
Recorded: value=0.5
